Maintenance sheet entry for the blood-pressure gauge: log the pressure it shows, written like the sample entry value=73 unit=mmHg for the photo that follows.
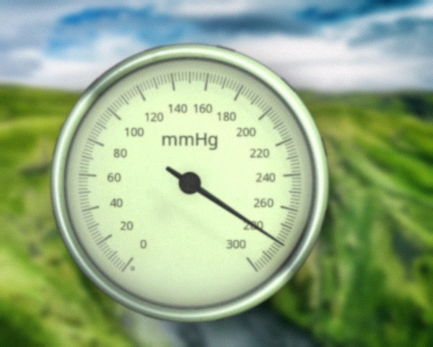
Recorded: value=280 unit=mmHg
